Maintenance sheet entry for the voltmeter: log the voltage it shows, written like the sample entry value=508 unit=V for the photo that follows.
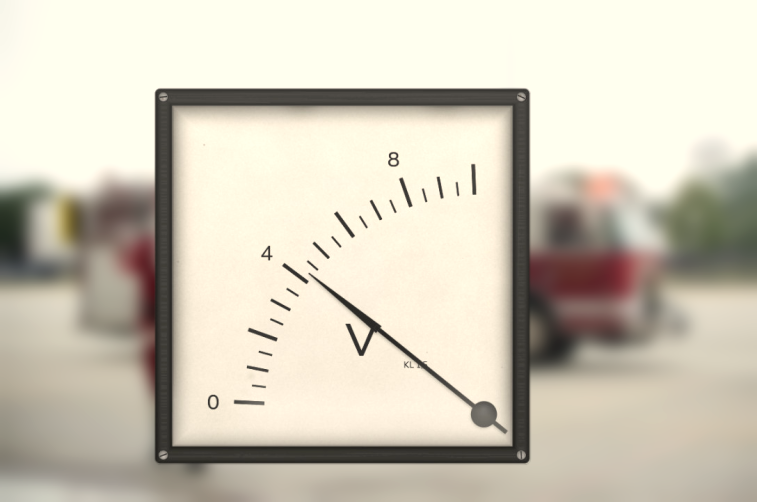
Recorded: value=4.25 unit=V
